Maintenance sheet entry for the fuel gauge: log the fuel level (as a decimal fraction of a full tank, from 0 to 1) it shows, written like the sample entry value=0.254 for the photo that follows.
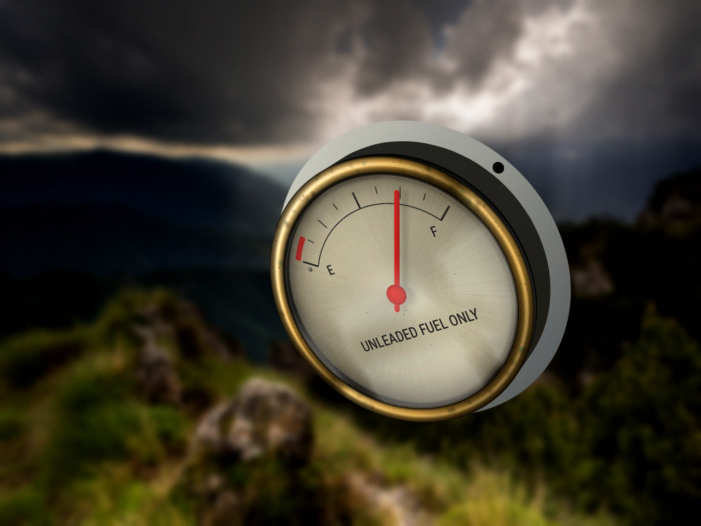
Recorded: value=0.75
